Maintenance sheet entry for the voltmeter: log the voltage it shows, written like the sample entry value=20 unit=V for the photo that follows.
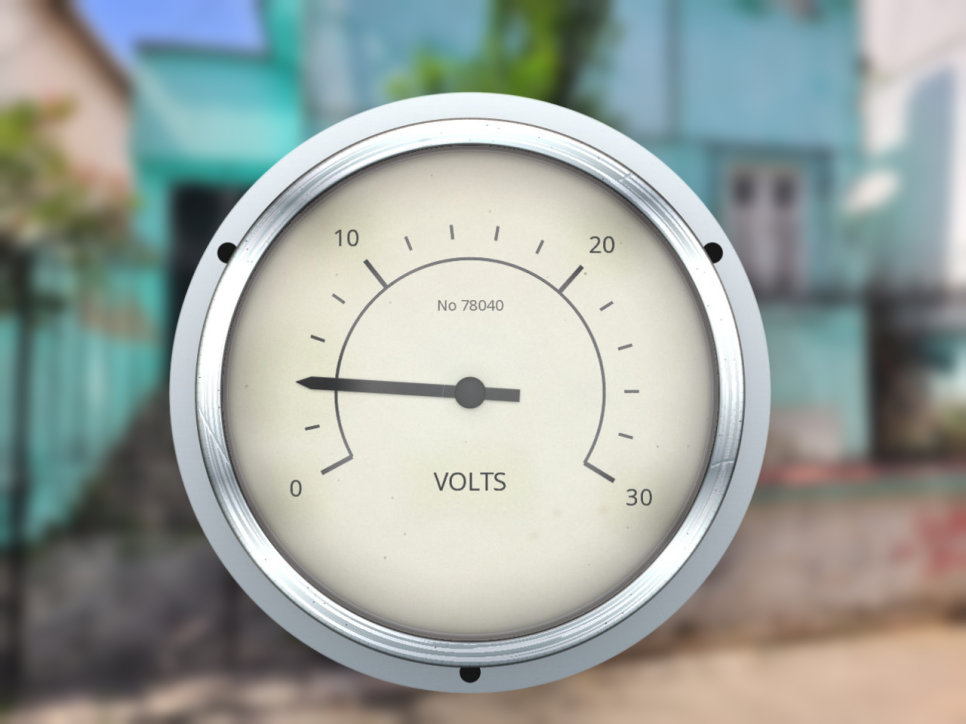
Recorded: value=4 unit=V
